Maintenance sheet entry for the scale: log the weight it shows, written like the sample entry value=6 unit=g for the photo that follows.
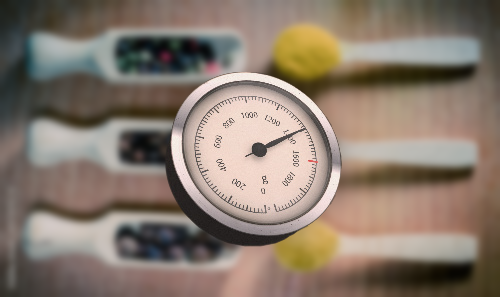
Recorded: value=1400 unit=g
